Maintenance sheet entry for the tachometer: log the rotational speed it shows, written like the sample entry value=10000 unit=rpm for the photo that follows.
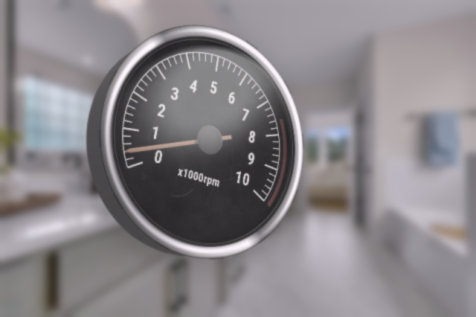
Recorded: value=400 unit=rpm
